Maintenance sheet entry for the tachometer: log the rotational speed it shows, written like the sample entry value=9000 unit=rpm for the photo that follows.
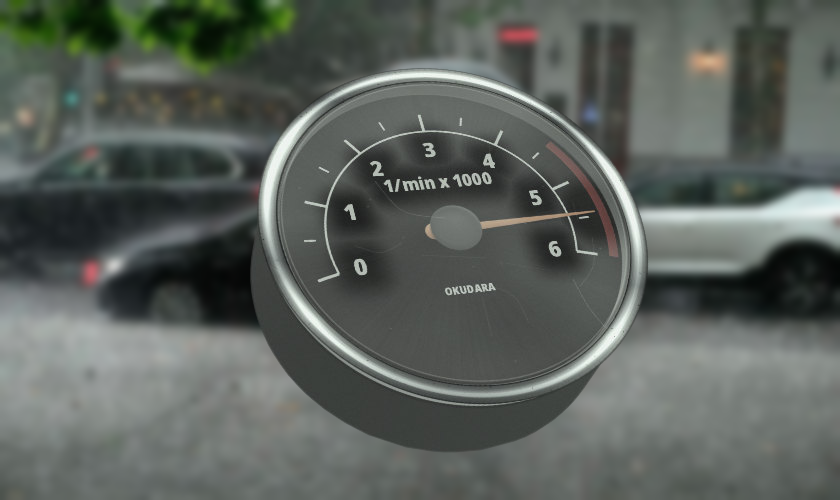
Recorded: value=5500 unit=rpm
